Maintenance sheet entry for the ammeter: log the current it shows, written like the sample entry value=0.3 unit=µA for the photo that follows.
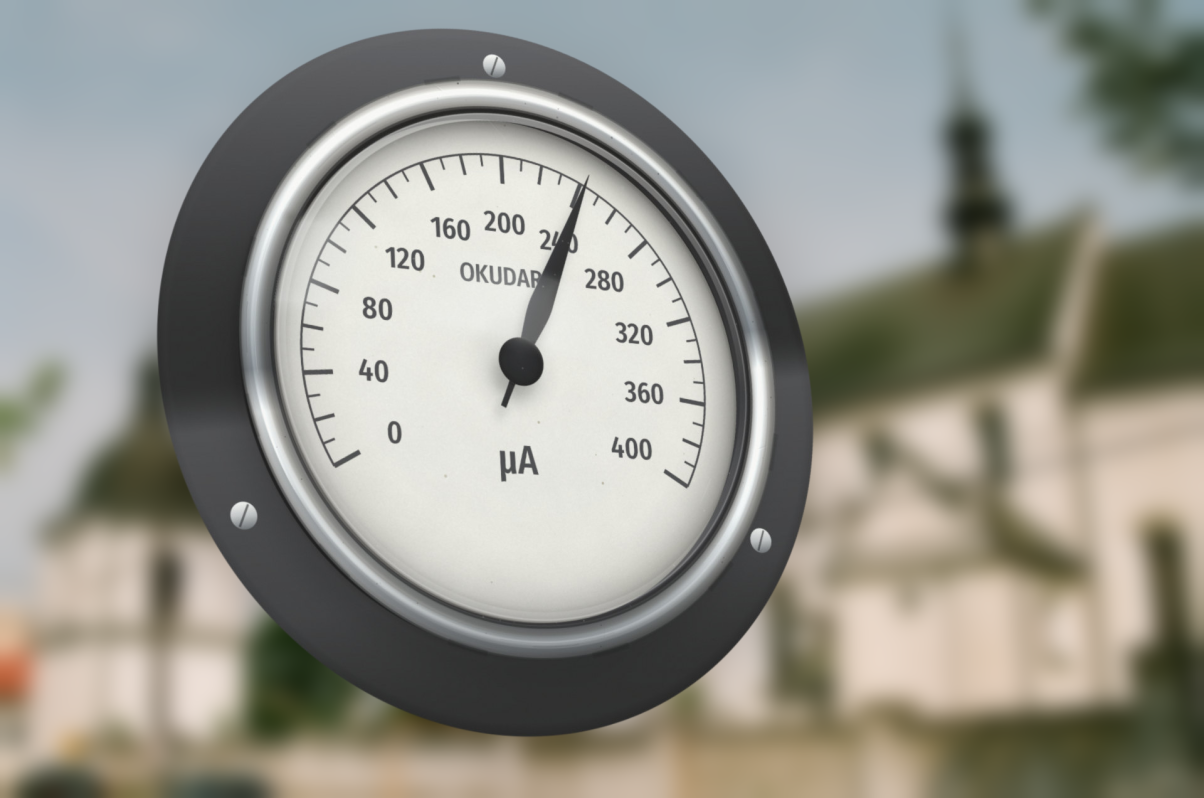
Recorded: value=240 unit=µA
